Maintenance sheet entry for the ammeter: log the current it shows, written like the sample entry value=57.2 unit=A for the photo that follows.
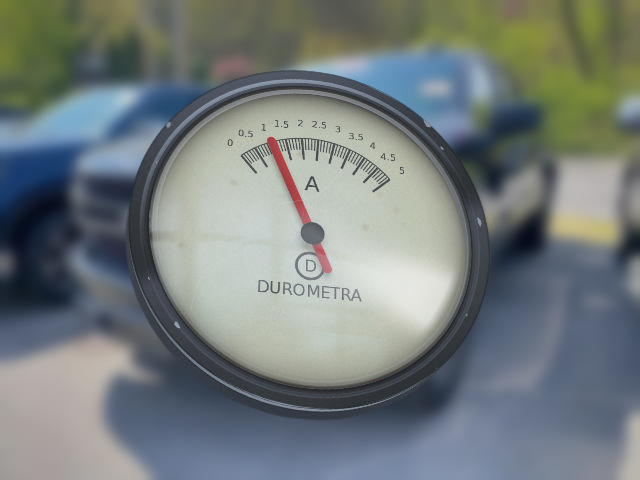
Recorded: value=1 unit=A
